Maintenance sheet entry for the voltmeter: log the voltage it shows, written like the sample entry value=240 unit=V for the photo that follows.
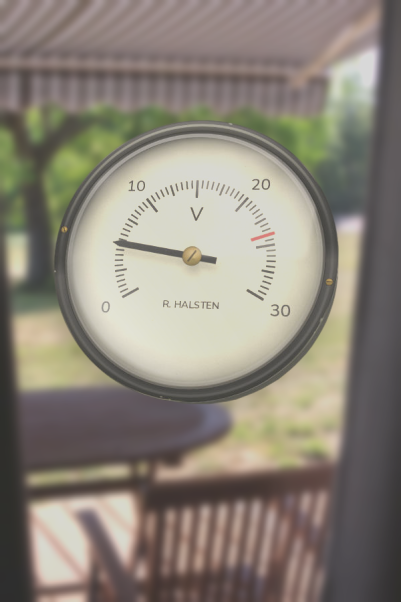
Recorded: value=5 unit=V
